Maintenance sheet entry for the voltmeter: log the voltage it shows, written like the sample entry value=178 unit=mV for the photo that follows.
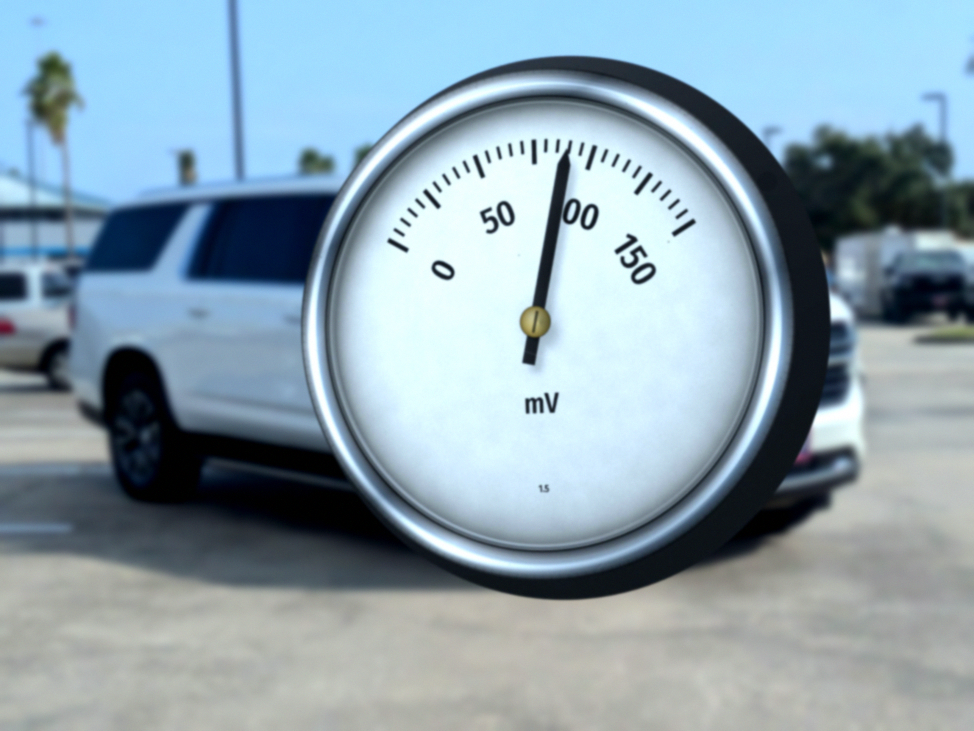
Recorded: value=90 unit=mV
